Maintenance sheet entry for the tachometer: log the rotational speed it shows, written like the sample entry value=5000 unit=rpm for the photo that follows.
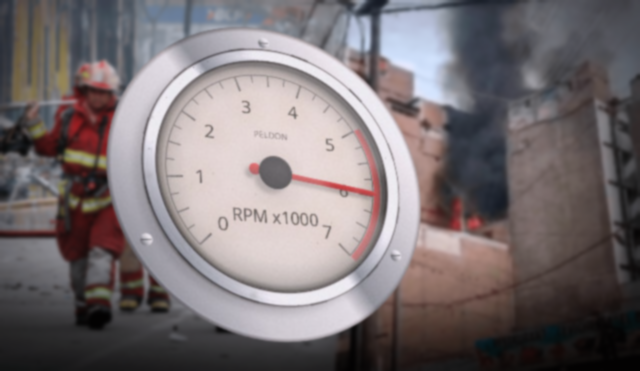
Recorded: value=6000 unit=rpm
